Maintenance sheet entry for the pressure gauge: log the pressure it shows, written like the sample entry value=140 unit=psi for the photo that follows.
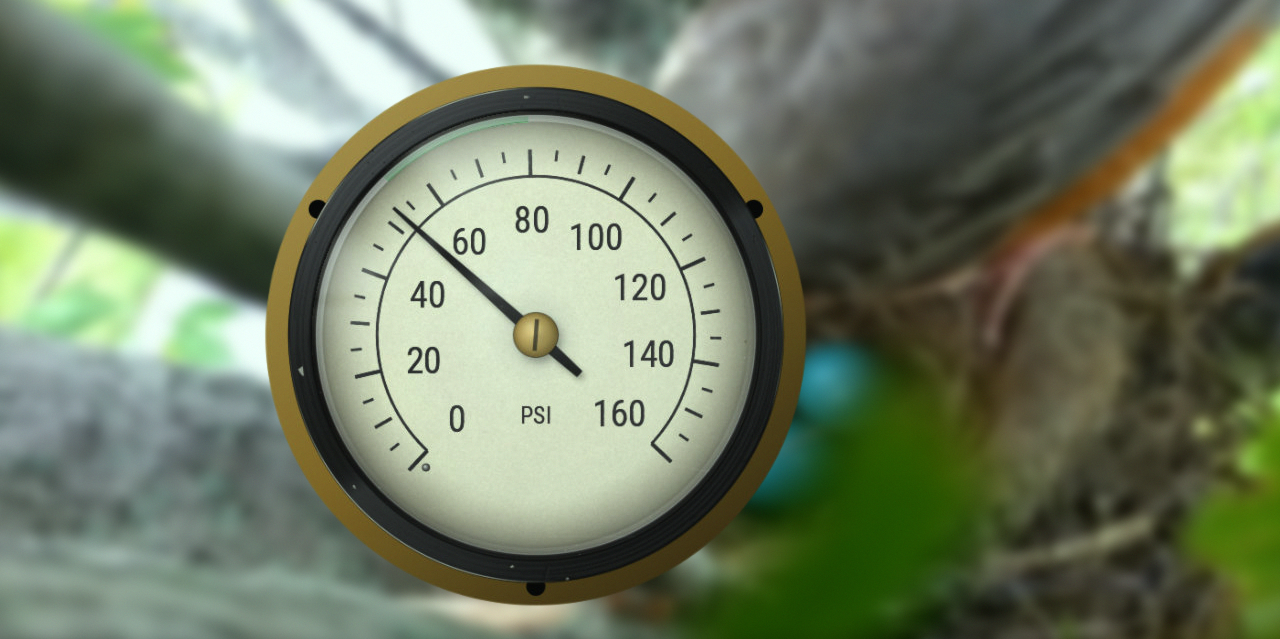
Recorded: value=52.5 unit=psi
